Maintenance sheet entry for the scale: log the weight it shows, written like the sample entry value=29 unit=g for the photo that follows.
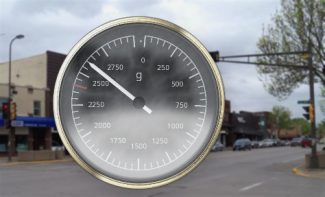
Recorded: value=2600 unit=g
